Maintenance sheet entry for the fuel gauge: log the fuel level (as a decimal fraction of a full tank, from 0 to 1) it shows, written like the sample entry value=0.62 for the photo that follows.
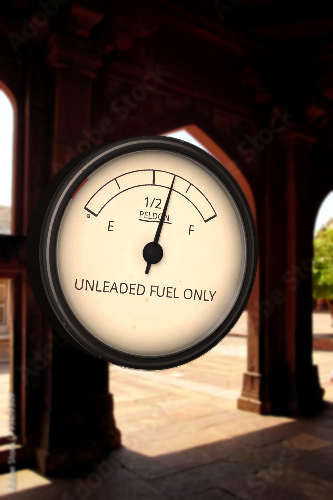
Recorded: value=0.625
